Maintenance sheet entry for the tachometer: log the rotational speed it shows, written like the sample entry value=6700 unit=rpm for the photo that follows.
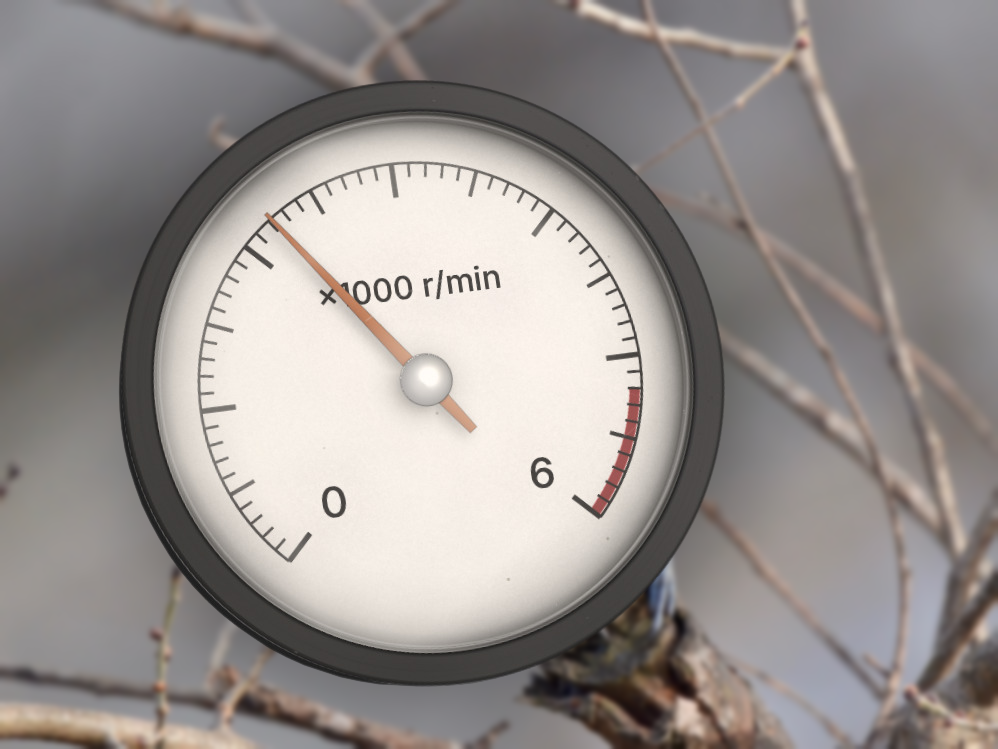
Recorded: value=2200 unit=rpm
